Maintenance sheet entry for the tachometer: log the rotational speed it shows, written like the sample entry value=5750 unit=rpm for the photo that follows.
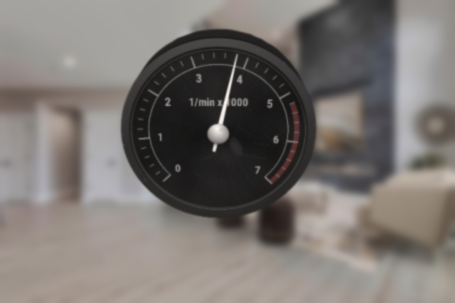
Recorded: value=3800 unit=rpm
